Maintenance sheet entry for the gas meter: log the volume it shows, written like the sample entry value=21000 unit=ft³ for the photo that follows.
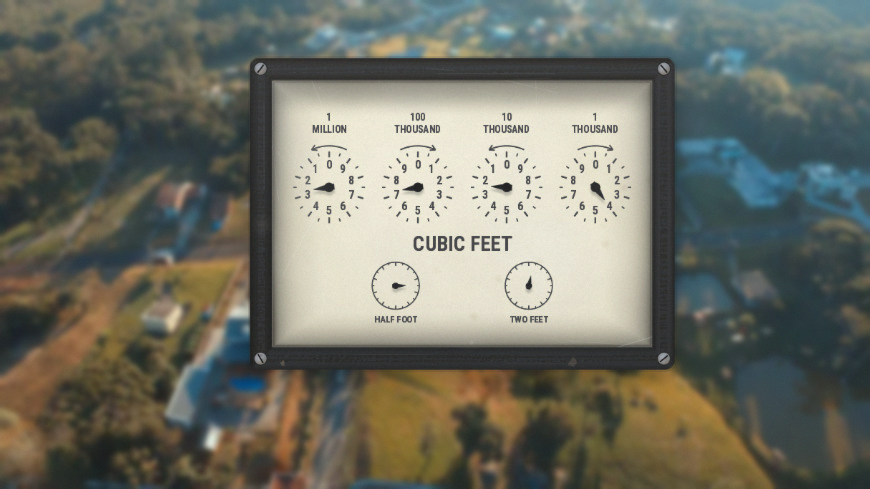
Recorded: value=272400 unit=ft³
